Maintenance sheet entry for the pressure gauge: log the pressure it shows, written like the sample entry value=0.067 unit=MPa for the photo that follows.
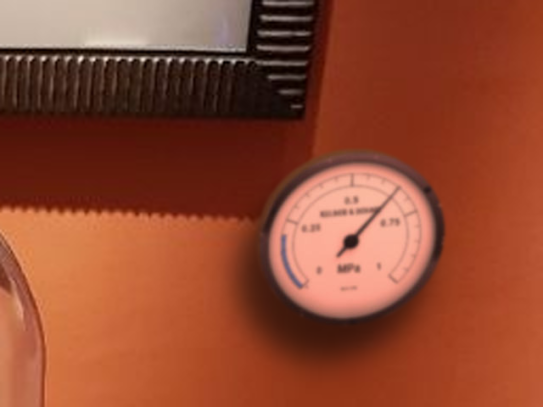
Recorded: value=0.65 unit=MPa
